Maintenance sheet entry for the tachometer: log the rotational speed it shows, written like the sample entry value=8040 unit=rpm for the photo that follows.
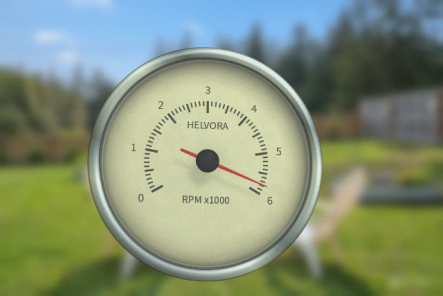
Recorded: value=5800 unit=rpm
